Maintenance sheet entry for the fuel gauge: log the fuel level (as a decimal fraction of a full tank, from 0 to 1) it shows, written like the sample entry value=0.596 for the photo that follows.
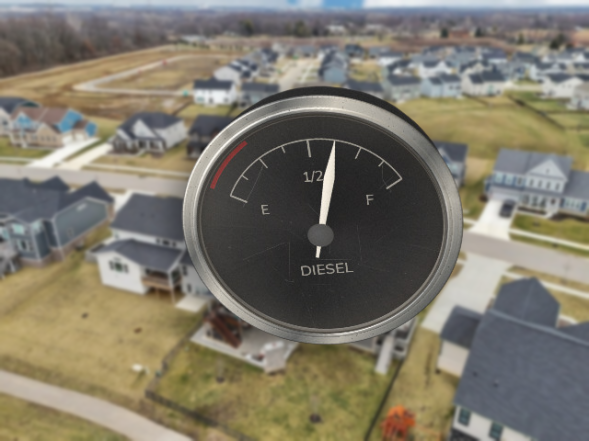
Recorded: value=0.625
